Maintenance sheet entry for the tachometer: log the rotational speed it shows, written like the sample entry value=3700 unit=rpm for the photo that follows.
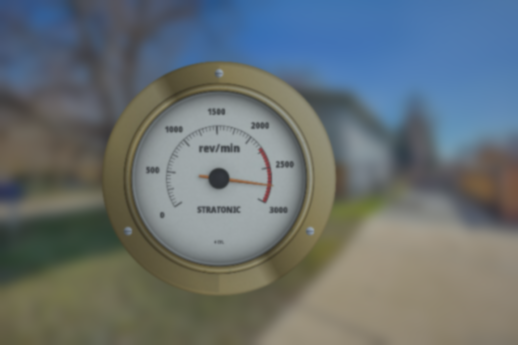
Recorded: value=2750 unit=rpm
